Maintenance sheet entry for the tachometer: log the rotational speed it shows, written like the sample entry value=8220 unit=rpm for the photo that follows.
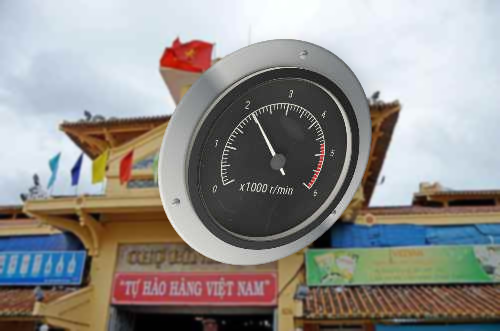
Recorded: value=2000 unit=rpm
